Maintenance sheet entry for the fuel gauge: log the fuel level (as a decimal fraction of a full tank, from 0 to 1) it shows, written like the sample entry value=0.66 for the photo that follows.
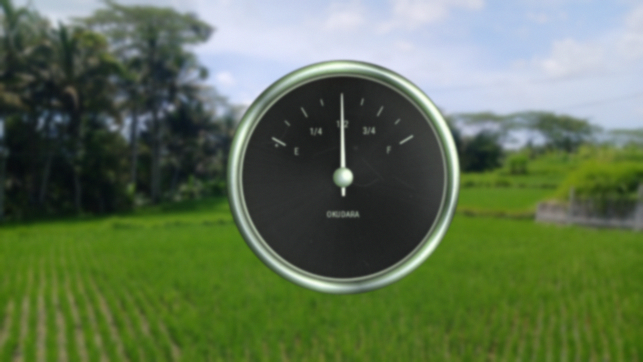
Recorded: value=0.5
